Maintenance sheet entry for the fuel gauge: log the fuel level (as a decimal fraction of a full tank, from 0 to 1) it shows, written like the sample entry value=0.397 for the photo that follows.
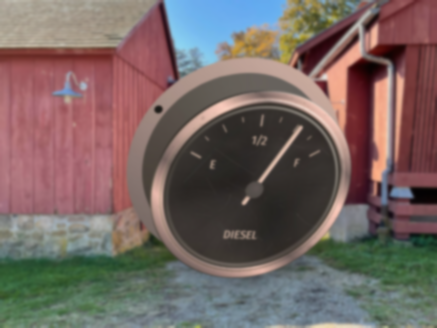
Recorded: value=0.75
